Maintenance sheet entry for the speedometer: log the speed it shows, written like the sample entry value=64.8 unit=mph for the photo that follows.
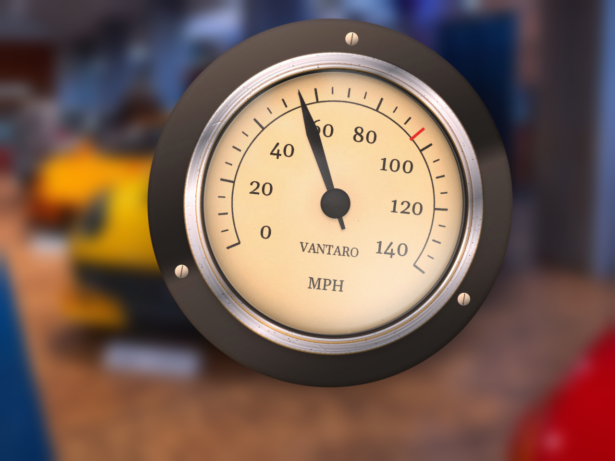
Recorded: value=55 unit=mph
